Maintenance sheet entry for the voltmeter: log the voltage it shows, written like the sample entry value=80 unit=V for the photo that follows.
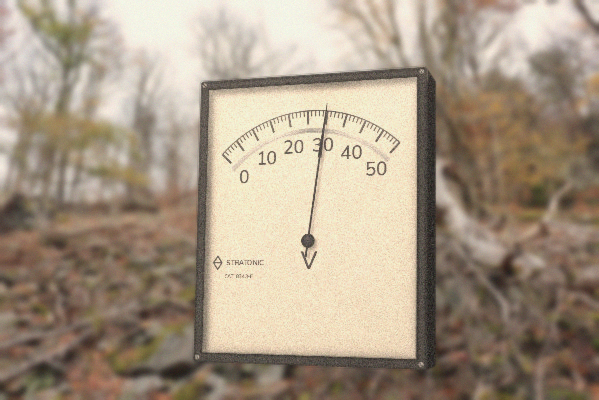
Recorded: value=30 unit=V
